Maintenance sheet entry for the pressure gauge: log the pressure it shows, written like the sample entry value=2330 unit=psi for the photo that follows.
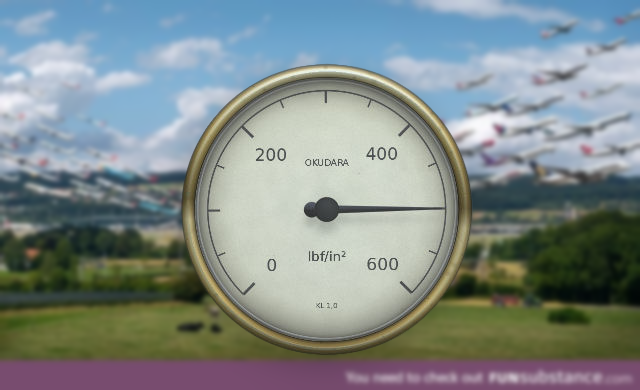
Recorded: value=500 unit=psi
